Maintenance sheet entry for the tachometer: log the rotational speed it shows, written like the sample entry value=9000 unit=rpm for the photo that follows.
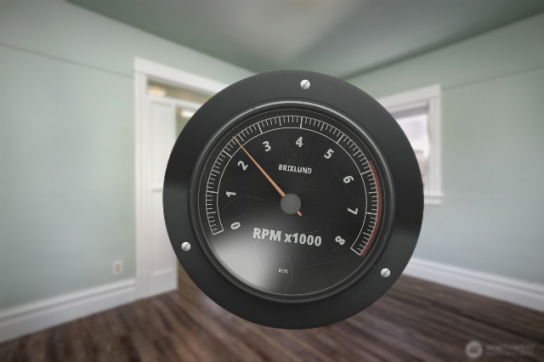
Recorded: value=2400 unit=rpm
